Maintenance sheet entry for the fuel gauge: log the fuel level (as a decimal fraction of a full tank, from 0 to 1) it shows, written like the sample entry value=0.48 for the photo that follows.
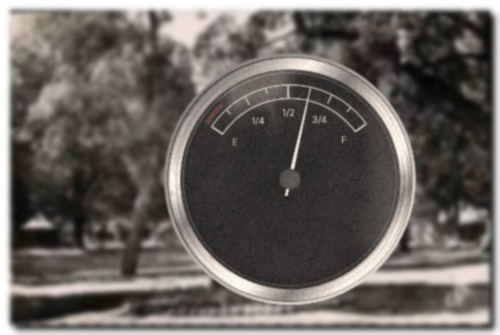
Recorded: value=0.625
